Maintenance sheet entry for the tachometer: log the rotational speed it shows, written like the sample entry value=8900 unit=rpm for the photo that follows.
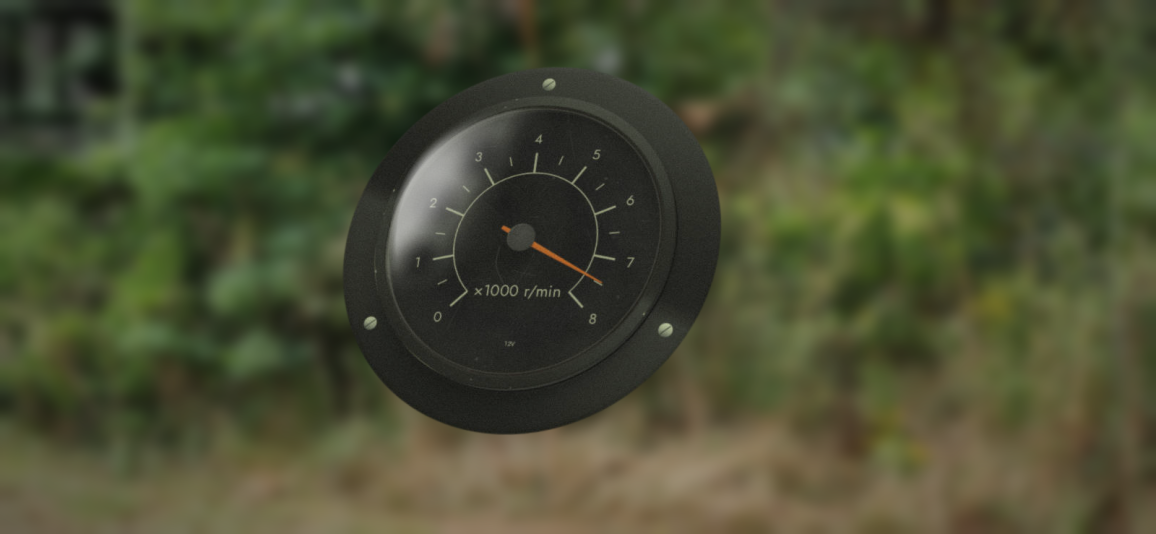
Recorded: value=7500 unit=rpm
